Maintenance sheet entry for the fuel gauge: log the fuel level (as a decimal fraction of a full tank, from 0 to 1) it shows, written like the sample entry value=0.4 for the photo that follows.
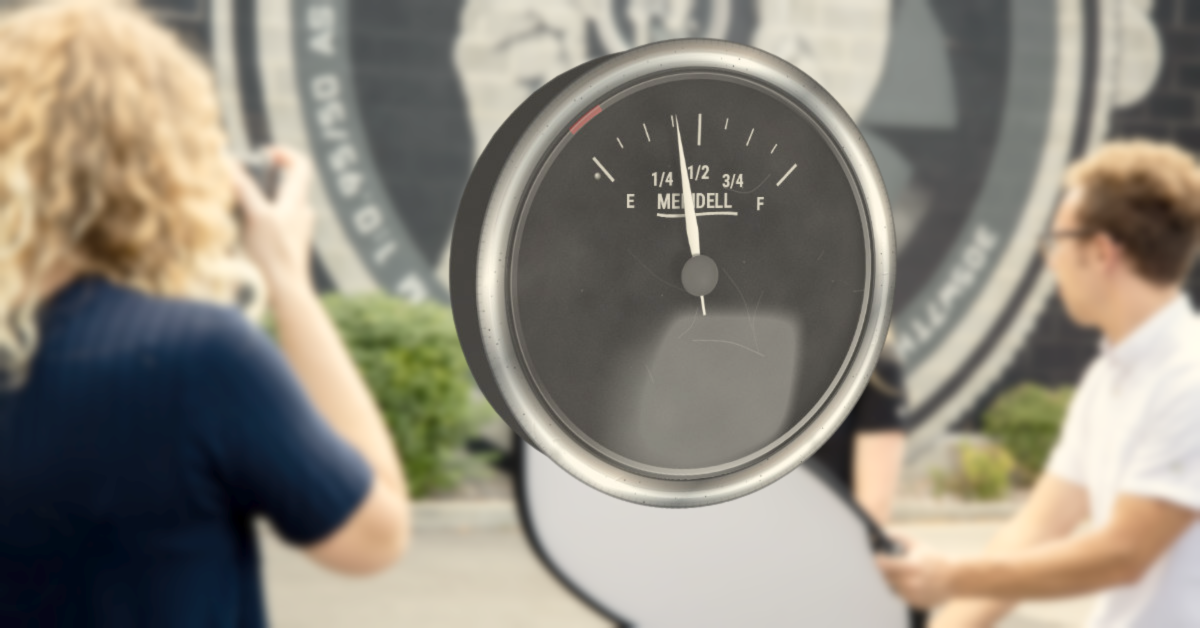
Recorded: value=0.375
